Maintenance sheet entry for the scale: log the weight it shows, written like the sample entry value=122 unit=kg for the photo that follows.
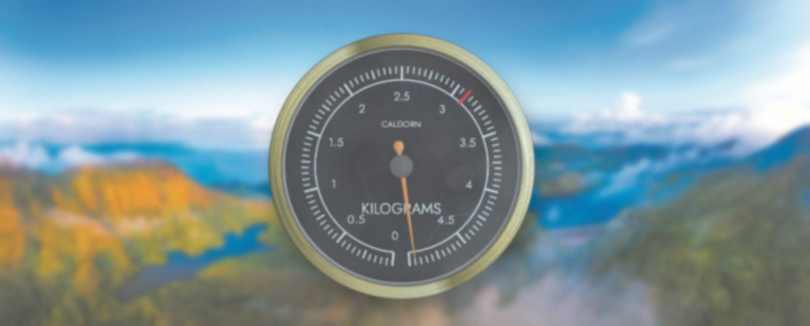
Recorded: value=4.95 unit=kg
